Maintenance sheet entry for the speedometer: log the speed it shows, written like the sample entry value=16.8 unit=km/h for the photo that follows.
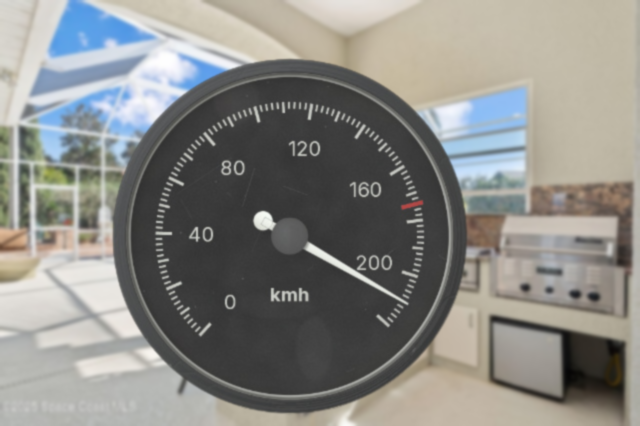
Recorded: value=210 unit=km/h
